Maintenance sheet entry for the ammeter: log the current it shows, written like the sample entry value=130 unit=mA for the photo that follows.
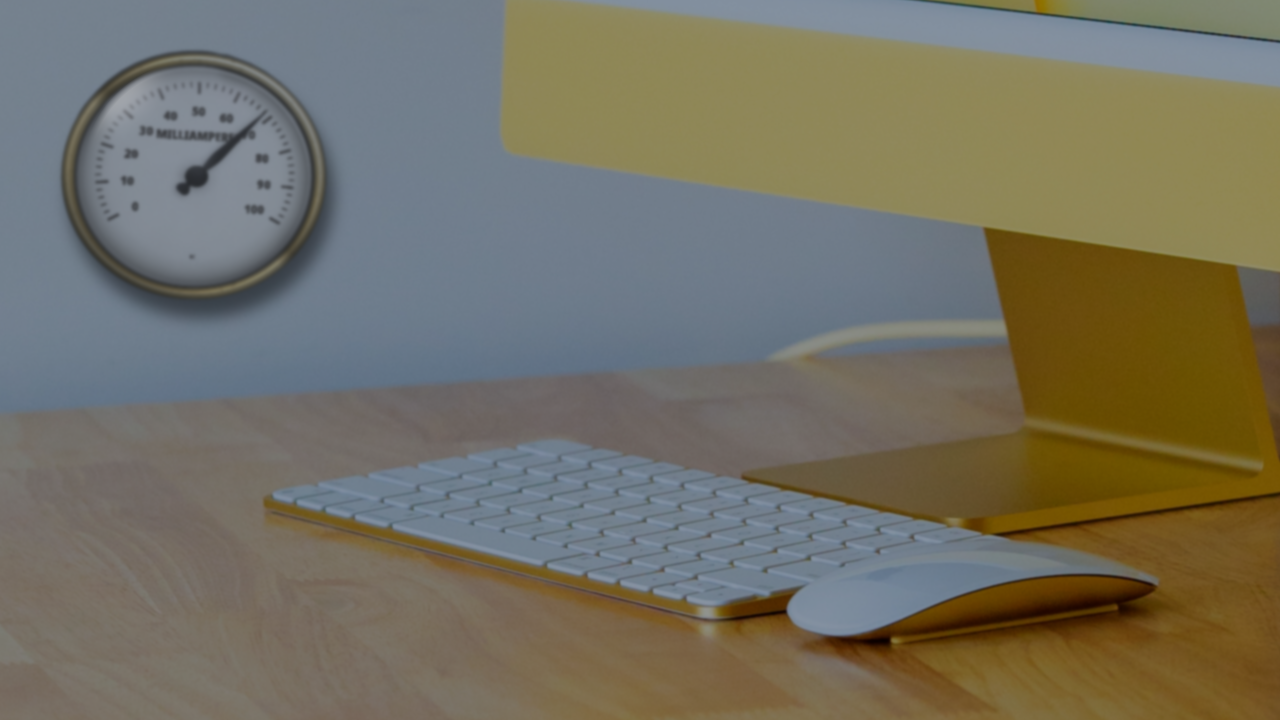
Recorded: value=68 unit=mA
